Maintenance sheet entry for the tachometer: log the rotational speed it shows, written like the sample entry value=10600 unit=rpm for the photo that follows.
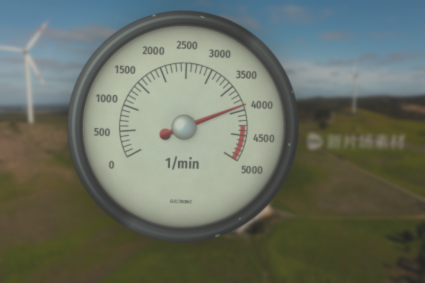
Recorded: value=3900 unit=rpm
